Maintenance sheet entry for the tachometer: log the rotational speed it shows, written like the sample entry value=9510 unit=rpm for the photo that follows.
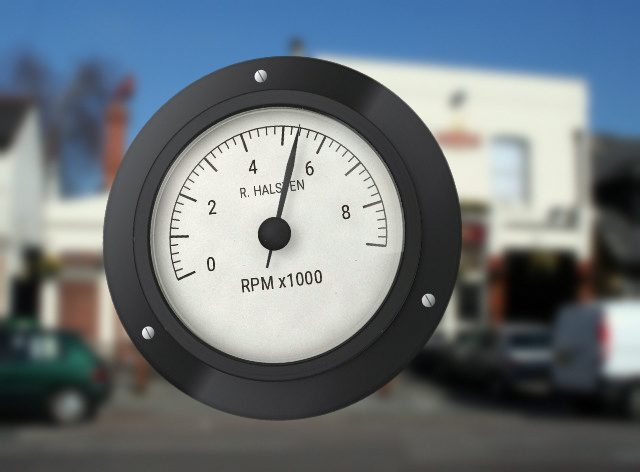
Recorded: value=5400 unit=rpm
